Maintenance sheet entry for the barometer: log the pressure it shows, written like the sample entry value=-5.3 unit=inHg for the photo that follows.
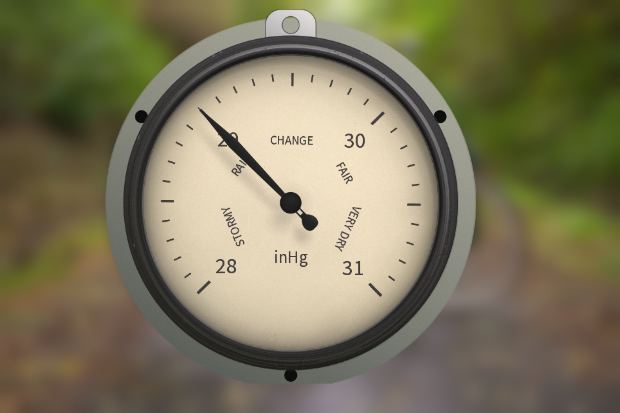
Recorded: value=29 unit=inHg
